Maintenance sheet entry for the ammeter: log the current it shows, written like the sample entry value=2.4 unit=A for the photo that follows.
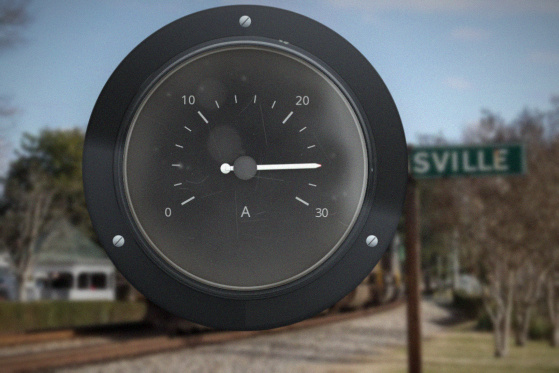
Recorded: value=26 unit=A
